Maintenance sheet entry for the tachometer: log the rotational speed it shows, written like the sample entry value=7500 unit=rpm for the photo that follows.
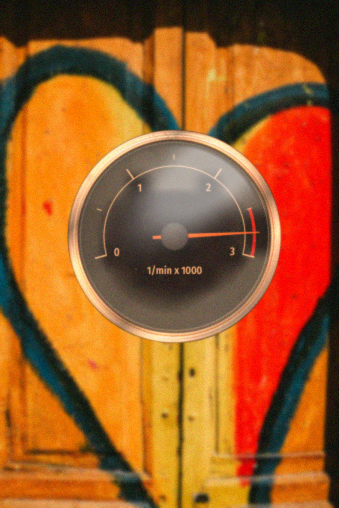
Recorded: value=2750 unit=rpm
